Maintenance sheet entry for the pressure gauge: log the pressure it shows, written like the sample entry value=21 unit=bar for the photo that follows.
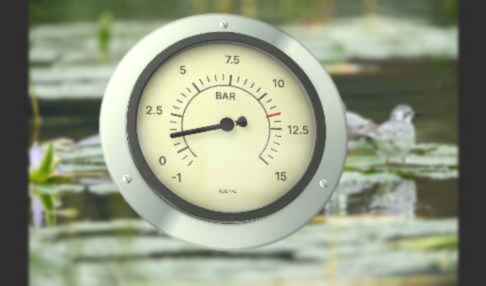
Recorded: value=1 unit=bar
